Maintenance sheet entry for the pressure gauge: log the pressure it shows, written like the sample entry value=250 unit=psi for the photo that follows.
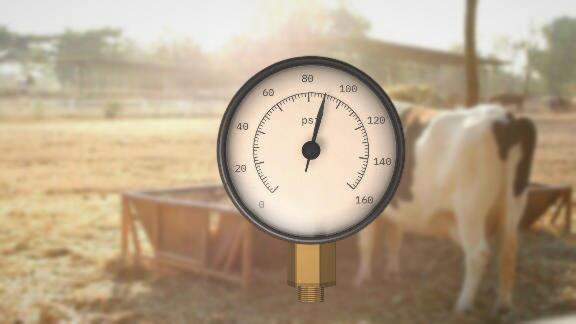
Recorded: value=90 unit=psi
